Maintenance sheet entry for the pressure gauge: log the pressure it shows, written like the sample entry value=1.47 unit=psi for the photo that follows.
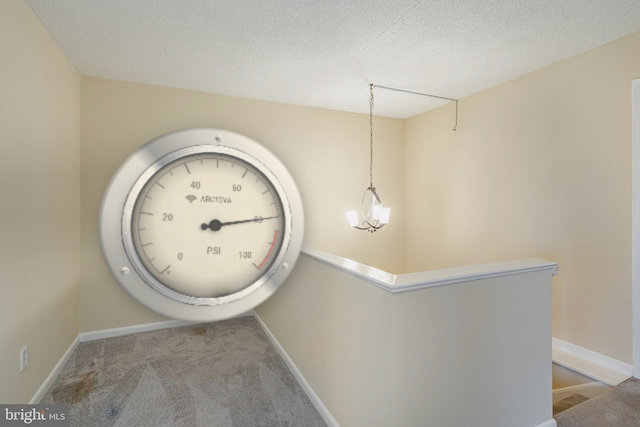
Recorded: value=80 unit=psi
